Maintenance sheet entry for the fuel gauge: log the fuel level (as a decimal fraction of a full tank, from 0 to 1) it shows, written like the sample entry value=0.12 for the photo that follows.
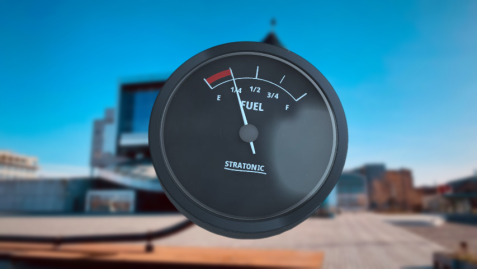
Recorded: value=0.25
